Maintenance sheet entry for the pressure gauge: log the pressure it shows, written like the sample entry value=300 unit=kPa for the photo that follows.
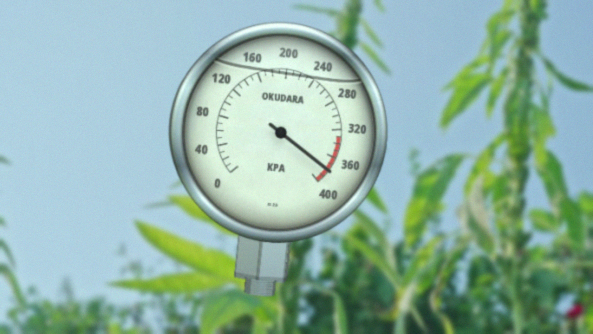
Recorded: value=380 unit=kPa
